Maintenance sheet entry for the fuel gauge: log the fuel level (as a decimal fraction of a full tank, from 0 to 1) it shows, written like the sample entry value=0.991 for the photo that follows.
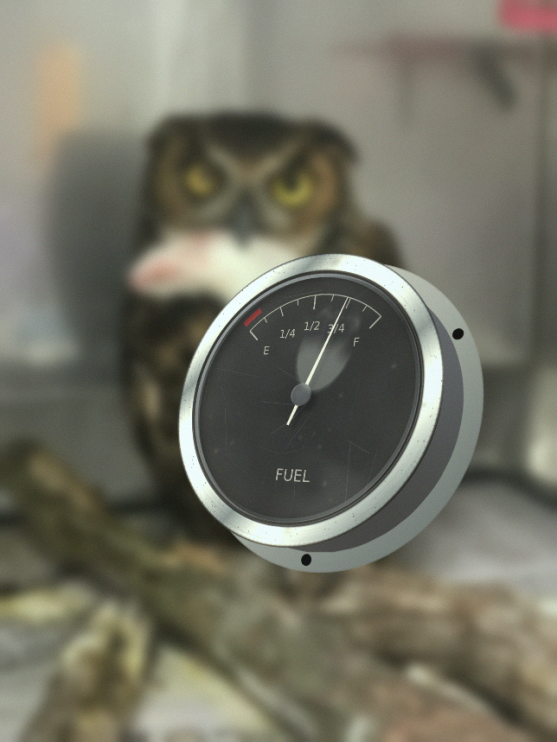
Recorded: value=0.75
